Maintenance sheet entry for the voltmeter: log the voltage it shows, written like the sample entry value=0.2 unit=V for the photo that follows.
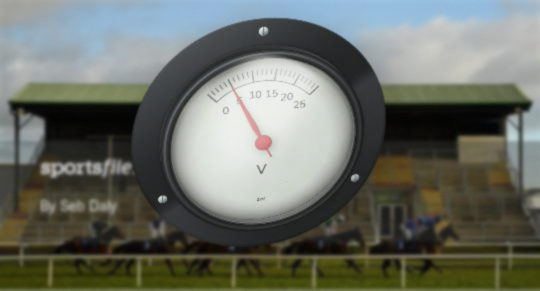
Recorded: value=5 unit=V
